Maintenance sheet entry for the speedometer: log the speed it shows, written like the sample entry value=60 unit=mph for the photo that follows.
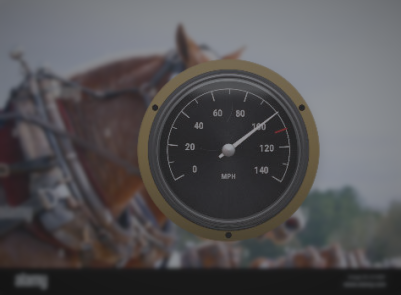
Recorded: value=100 unit=mph
